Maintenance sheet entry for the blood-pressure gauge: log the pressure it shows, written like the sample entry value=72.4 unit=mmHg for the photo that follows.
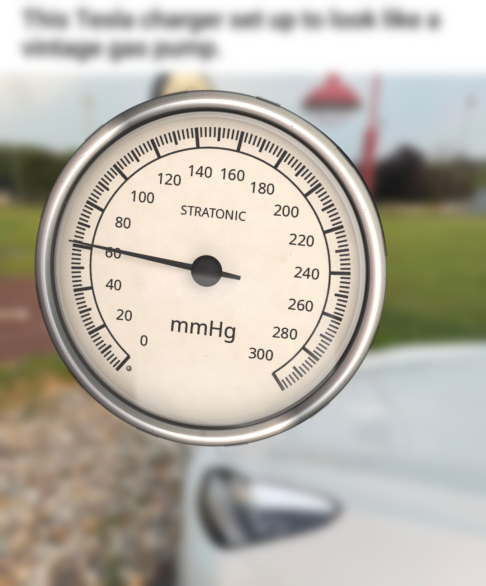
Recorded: value=62 unit=mmHg
